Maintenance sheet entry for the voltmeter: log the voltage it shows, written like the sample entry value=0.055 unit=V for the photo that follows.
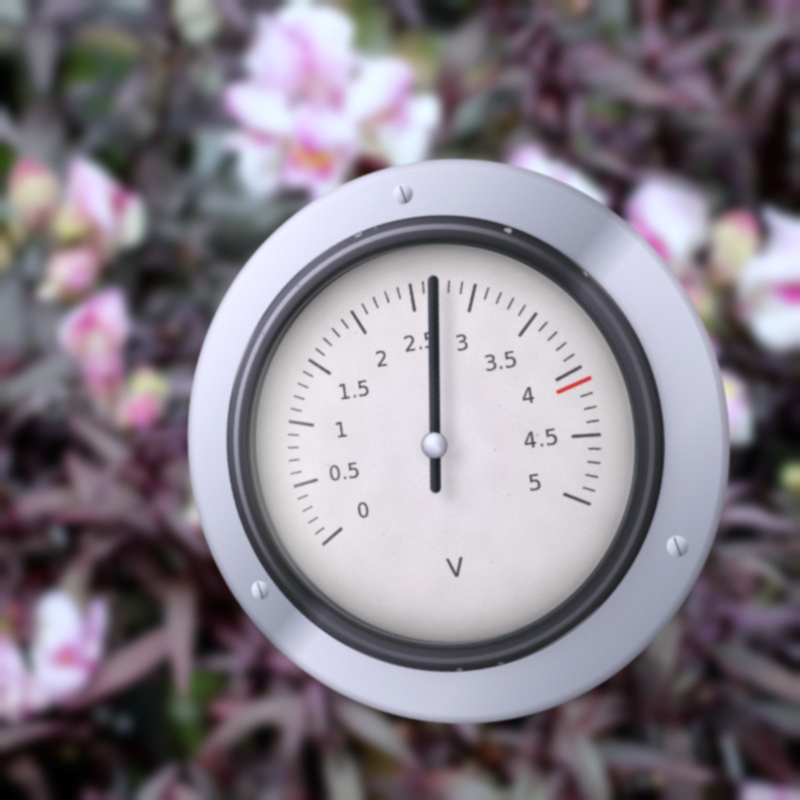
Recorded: value=2.7 unit=V
